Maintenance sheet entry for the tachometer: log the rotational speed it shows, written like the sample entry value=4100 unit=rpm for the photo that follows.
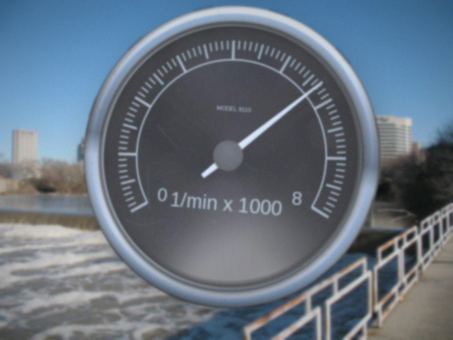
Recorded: value=5700 unit=rpm
